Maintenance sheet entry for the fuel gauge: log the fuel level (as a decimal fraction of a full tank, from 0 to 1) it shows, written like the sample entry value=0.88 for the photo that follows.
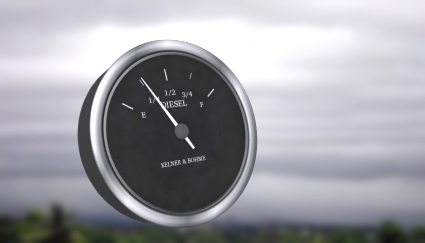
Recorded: value=0.25
